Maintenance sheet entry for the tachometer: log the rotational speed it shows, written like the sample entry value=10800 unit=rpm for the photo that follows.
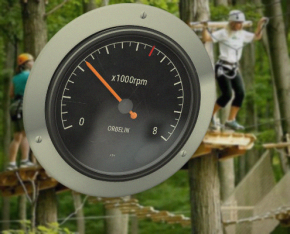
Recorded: value=2250 unit=rpm
